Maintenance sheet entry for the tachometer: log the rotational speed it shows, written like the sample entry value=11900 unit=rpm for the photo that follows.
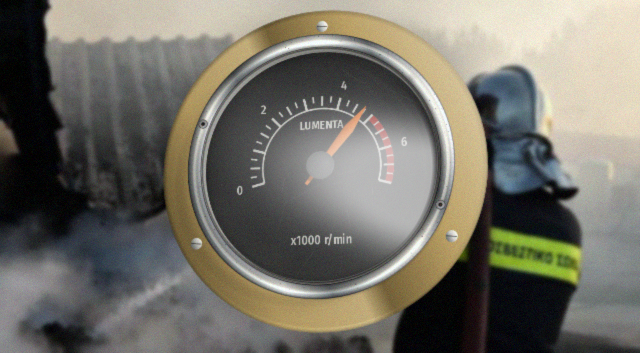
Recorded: value=4750 unit=rpm
